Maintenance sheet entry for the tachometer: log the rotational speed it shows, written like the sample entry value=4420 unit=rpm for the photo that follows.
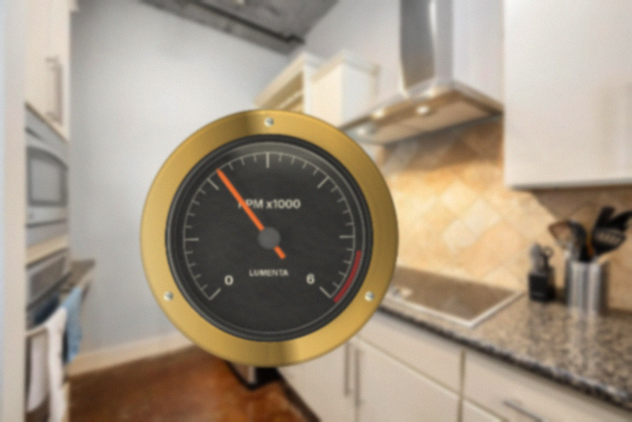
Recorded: value=2200 unit=rpm
